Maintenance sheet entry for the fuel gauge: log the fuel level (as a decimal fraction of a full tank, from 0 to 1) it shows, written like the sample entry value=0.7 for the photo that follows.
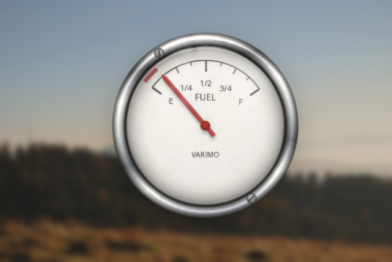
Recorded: value=0.125
